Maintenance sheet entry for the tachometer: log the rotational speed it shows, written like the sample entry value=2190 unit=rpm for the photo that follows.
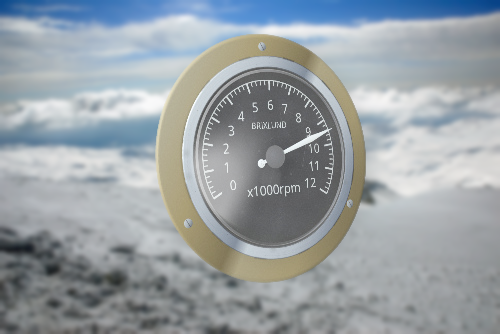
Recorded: value=9400 unit=rpm
